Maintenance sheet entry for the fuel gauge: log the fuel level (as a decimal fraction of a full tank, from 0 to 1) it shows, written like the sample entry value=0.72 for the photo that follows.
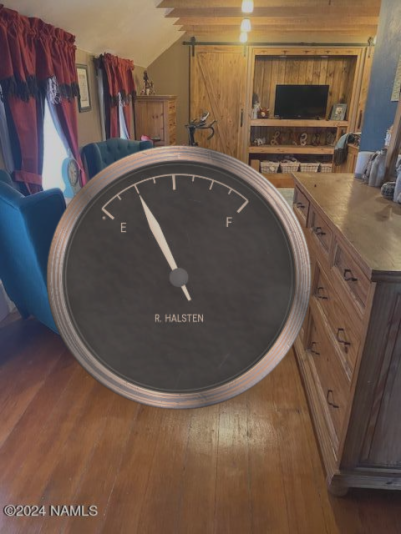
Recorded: value=0.25
